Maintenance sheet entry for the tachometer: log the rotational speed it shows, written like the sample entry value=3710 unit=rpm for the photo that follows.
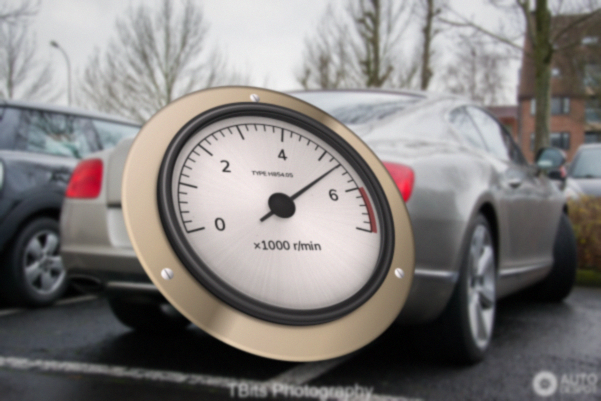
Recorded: value=5400 unit=rpm
